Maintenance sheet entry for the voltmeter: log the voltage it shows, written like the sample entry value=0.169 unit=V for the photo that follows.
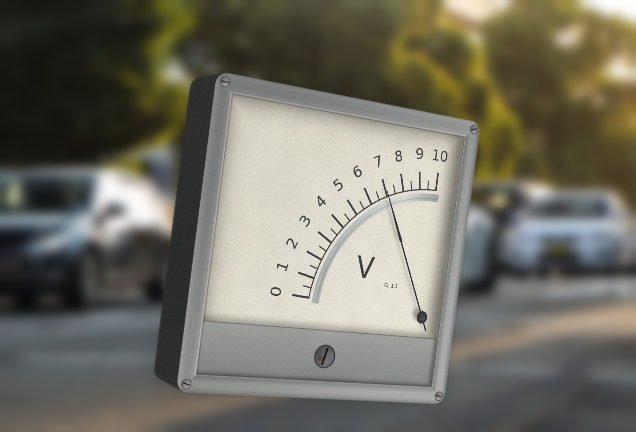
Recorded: value=7 unit=V
